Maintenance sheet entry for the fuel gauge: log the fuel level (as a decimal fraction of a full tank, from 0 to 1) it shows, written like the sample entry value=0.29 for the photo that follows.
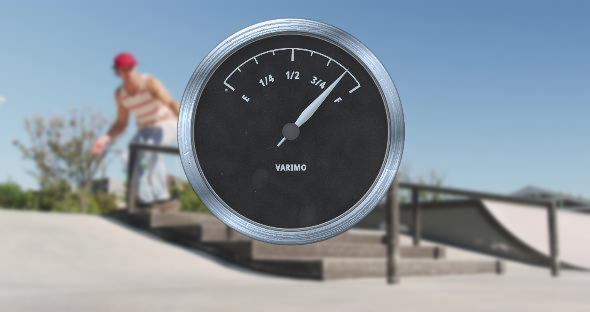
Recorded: value=0.875
